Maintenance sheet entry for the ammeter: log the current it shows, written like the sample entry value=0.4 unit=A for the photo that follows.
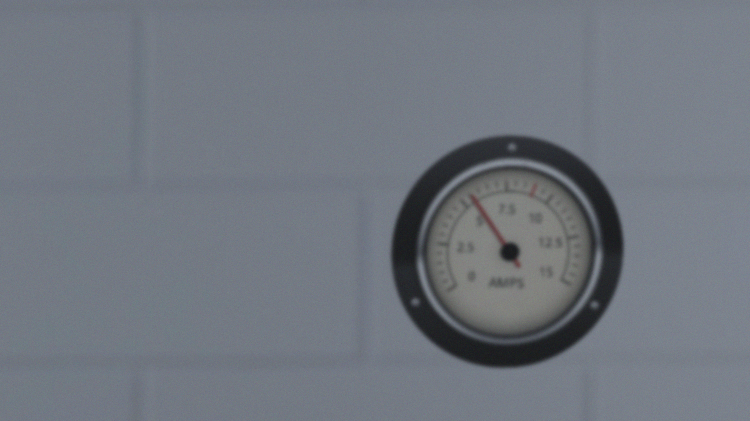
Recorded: value=5.5 unit=A
